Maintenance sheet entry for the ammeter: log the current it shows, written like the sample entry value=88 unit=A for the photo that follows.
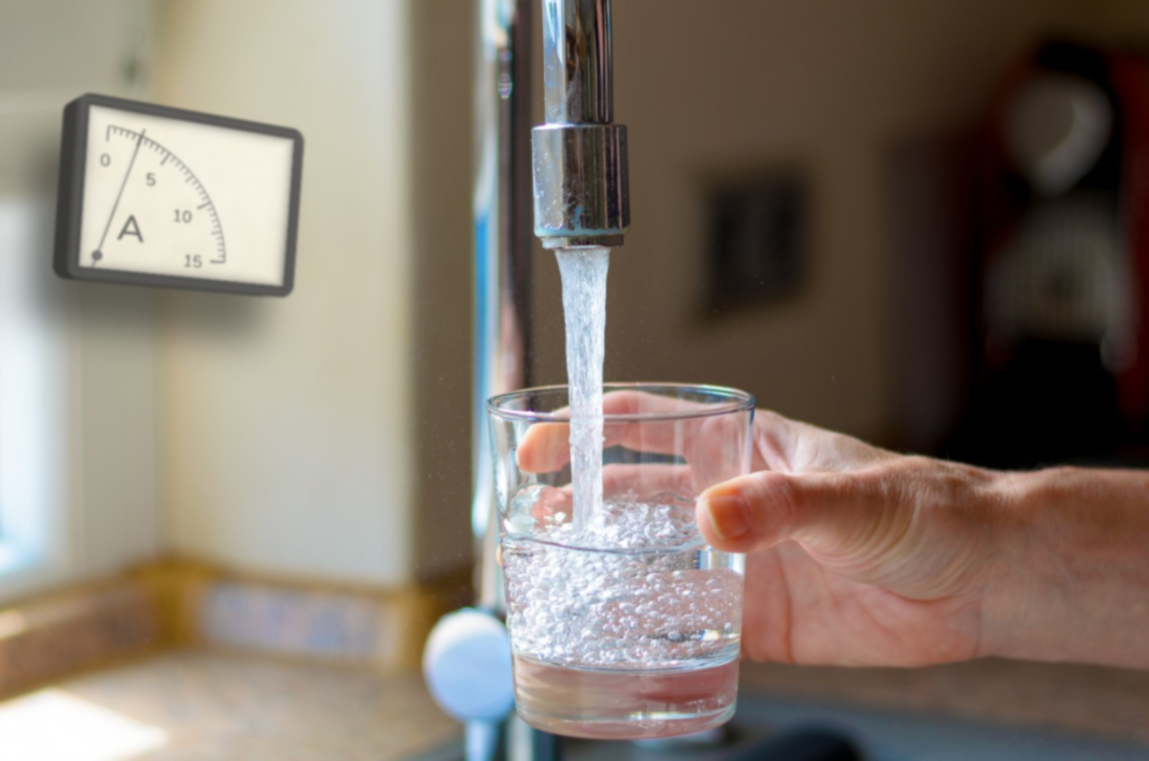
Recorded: value=2.5 unit=A
